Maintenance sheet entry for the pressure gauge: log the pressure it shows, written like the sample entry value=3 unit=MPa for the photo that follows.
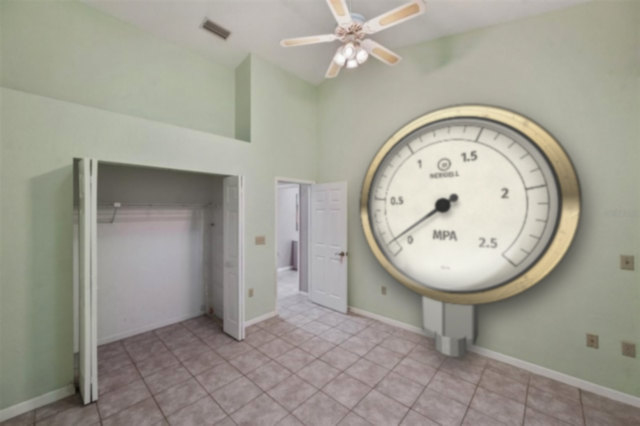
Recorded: value=0.1 unit=MPa
